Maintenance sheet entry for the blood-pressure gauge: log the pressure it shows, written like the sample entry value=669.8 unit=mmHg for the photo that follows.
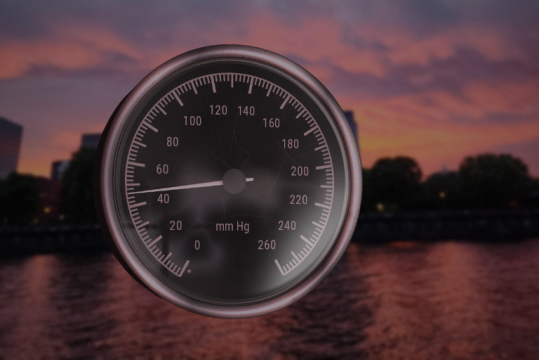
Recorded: value=46 unit=mmHg
